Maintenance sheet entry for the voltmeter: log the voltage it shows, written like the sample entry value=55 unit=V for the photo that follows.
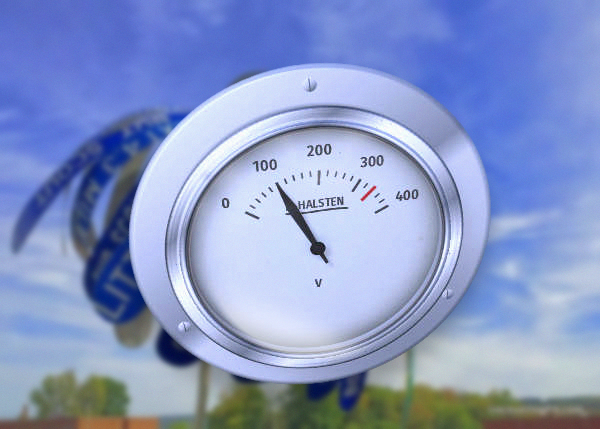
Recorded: value=100 unit=V
